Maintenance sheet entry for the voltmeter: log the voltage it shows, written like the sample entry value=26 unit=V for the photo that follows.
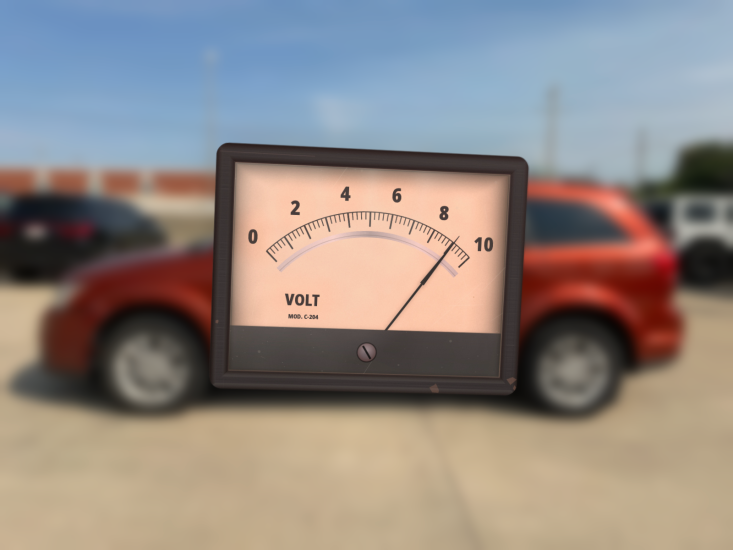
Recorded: value=9 unit=V
